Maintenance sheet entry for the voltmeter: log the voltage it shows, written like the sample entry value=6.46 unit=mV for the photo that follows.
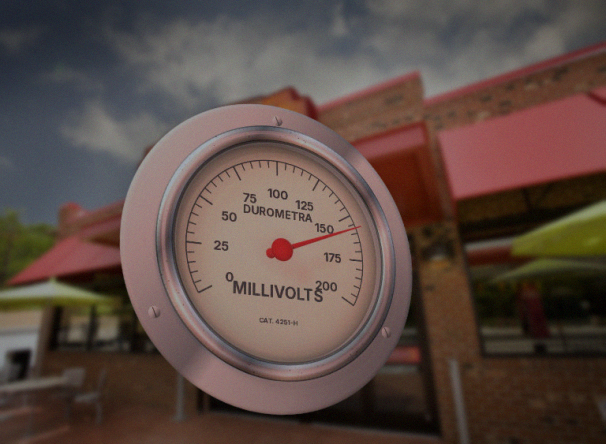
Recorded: value=157.5 unit=mV
